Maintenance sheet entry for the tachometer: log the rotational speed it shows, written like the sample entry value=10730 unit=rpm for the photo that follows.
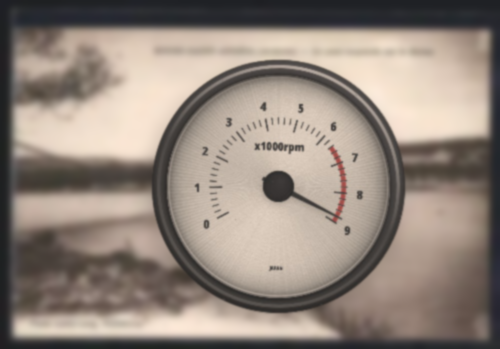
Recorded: value=8800 unit=rpm
